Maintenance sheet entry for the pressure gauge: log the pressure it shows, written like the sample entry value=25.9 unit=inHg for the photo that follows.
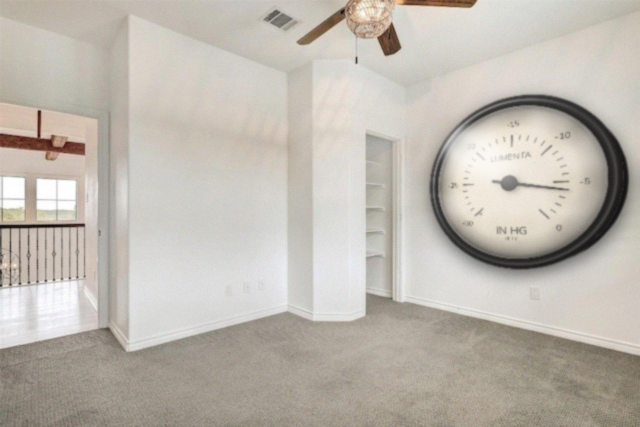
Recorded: value=-4 unit=inHg
